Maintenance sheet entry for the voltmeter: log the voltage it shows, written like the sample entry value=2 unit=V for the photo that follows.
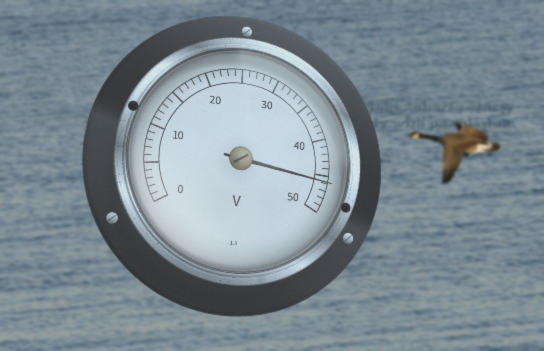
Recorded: value=46 unit=V
